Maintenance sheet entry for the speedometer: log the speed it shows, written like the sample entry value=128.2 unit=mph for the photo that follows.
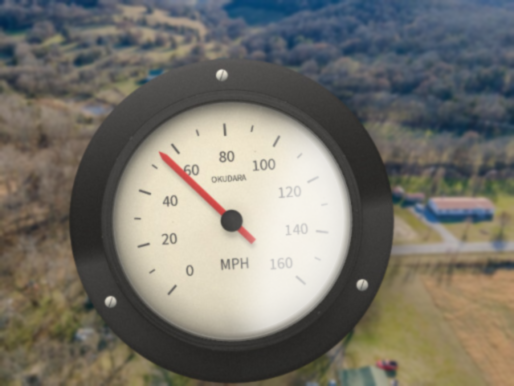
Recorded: value=55 unit=mph
